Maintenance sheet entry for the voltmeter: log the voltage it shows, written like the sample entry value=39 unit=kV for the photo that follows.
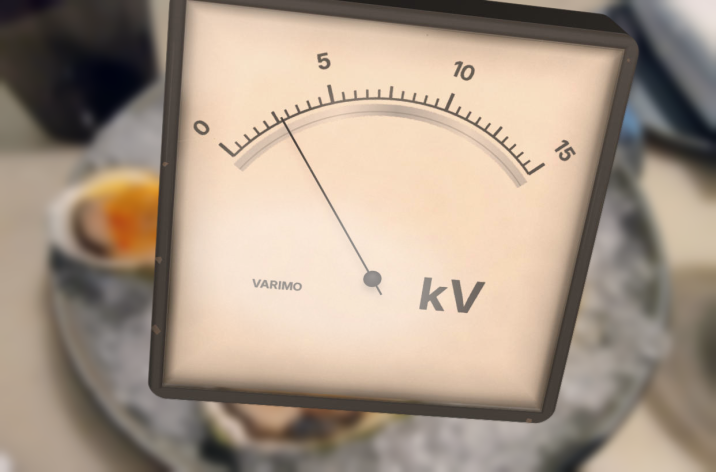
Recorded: value=2.75 unit=kV
